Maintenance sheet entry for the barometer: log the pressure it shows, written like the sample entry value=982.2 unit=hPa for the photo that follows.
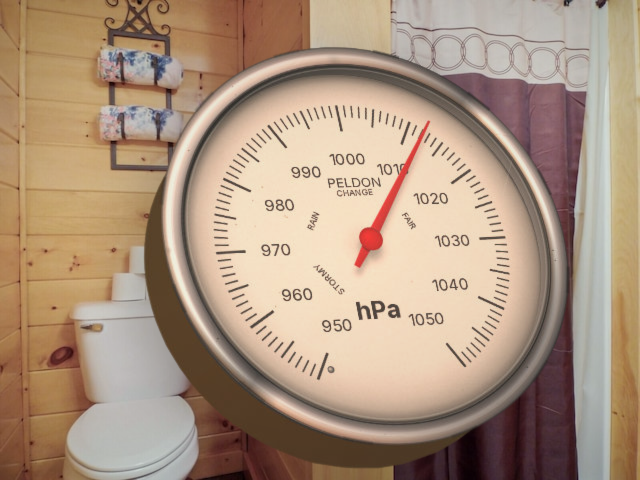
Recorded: value=1012 unit=hPa
